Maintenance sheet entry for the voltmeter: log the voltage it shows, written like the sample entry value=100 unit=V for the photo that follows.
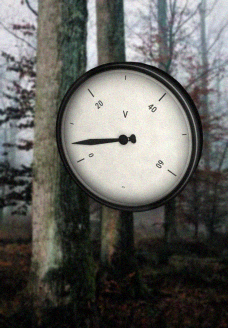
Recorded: value=5 unit=V
